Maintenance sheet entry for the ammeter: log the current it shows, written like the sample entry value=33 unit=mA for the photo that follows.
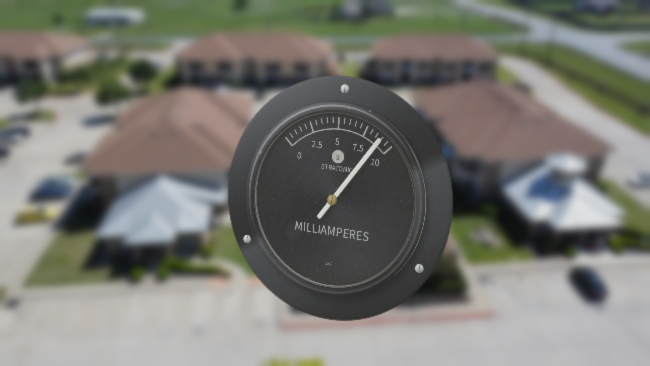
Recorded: value=9 unit=mA
